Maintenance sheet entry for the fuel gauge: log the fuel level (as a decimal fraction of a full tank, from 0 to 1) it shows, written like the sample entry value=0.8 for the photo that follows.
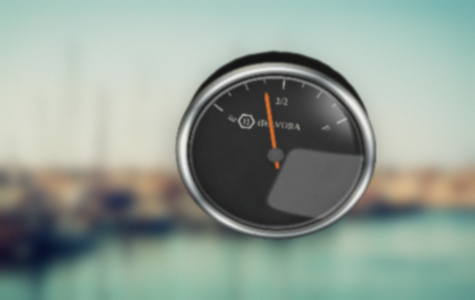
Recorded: value=0.375
